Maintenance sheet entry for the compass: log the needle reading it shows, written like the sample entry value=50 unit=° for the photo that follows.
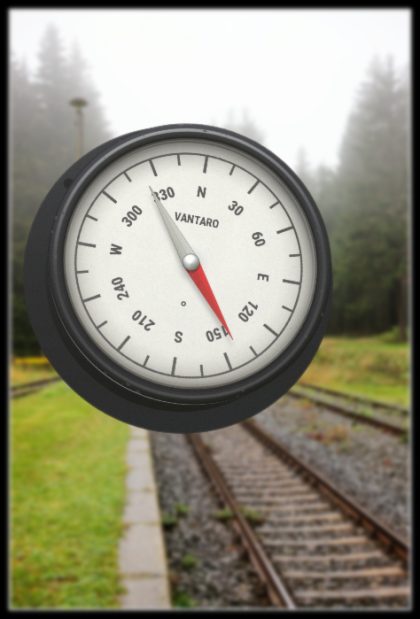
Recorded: value=142.5 unit=°
